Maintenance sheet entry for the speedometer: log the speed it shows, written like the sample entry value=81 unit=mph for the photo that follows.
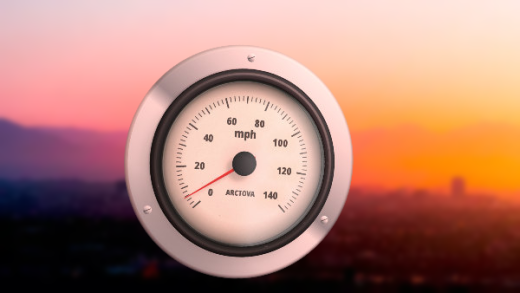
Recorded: value=6 unit=mph
